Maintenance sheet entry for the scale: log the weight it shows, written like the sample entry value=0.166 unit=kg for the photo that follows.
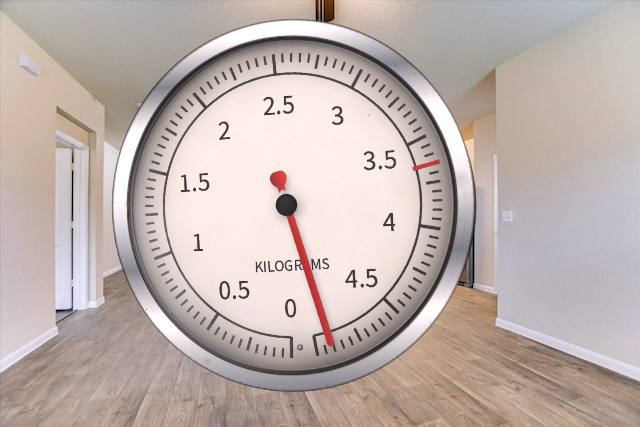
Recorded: value=4.9 unit=kg
